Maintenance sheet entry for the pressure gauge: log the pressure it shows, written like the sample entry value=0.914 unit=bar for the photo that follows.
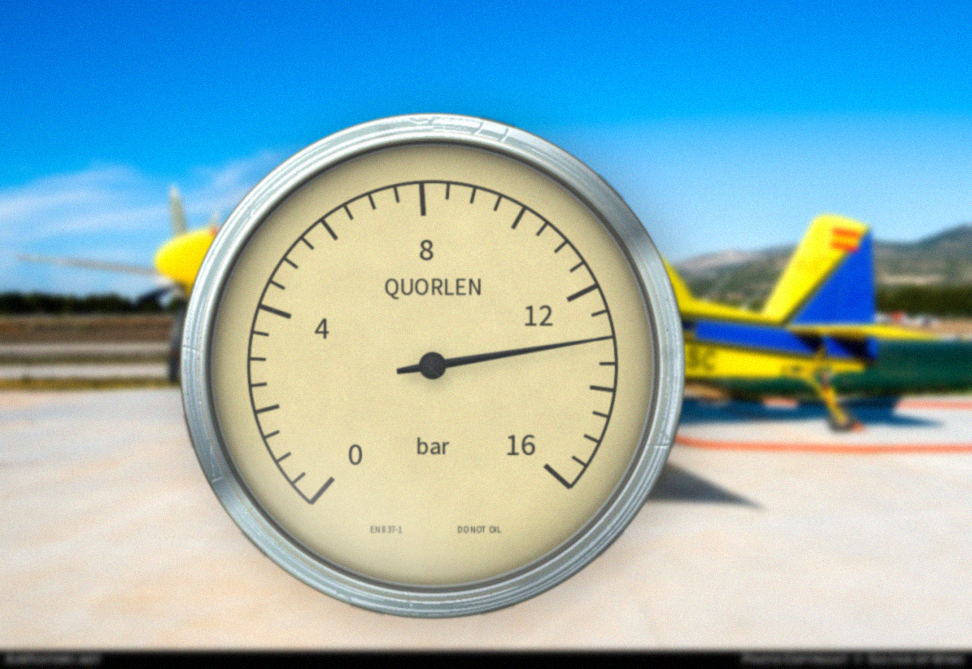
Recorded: value=13 unit=bar
